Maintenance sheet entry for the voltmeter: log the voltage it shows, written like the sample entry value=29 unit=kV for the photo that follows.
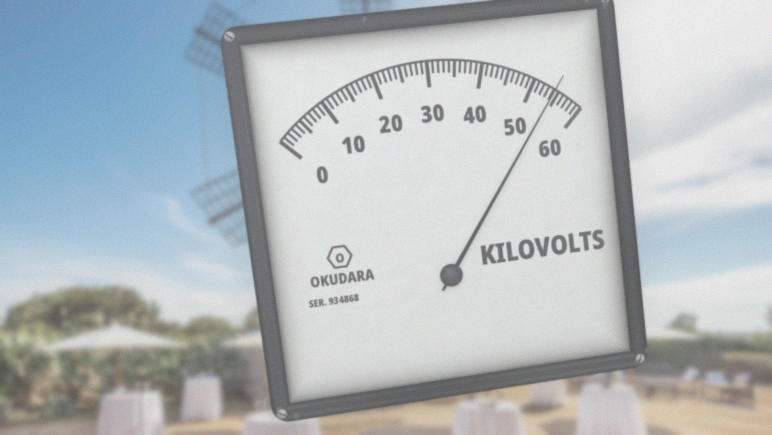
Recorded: value=54 unit=kV
